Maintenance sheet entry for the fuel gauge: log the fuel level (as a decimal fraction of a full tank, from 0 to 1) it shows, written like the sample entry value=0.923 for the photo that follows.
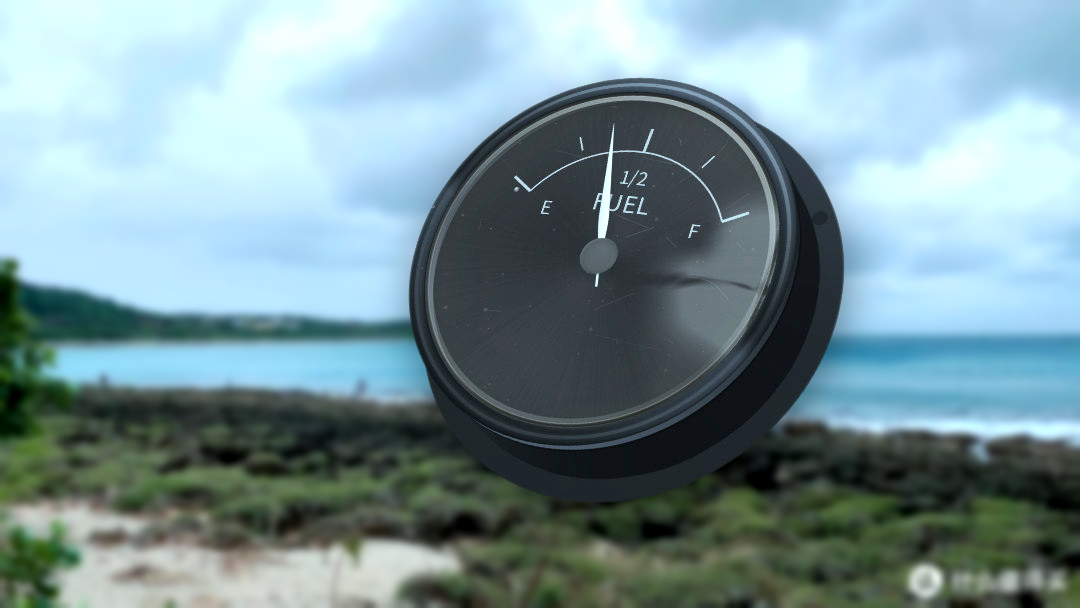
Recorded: value=0.375
